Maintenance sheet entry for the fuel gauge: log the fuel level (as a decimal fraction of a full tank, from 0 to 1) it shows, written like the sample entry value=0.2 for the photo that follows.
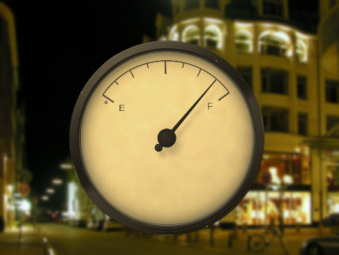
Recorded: value=0.875
